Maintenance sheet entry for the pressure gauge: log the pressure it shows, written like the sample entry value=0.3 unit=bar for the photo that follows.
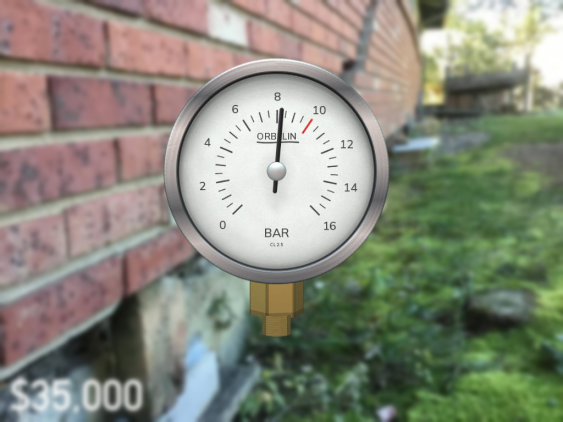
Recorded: value=8.25 unit=bar
